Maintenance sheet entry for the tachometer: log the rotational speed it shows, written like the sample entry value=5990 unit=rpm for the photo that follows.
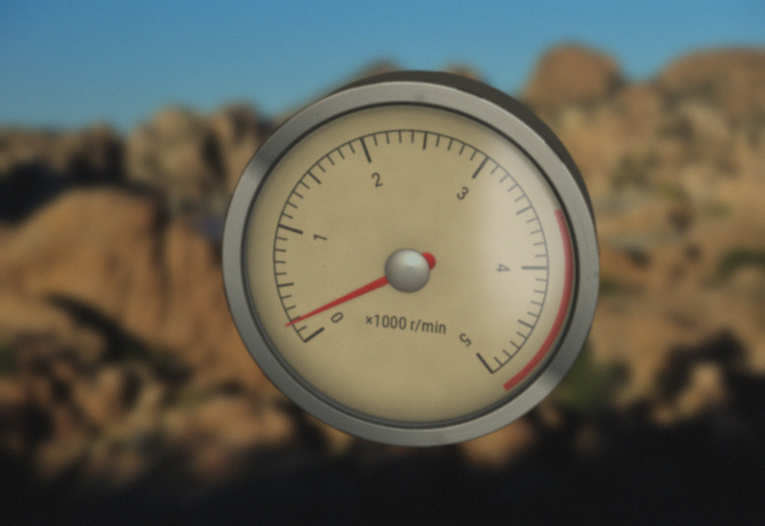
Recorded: value=200 unit=rpm
